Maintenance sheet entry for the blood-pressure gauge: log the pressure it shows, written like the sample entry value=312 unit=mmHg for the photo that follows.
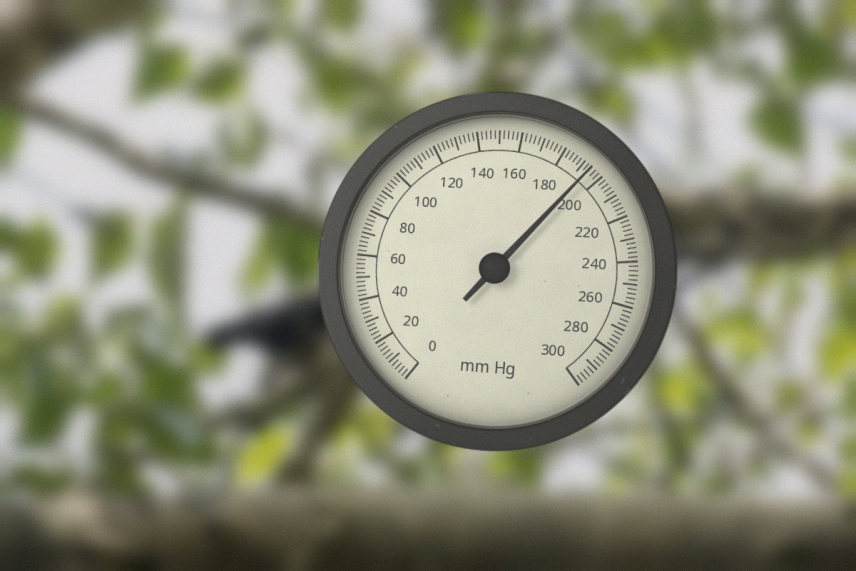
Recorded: value=194 unit=mmHg
